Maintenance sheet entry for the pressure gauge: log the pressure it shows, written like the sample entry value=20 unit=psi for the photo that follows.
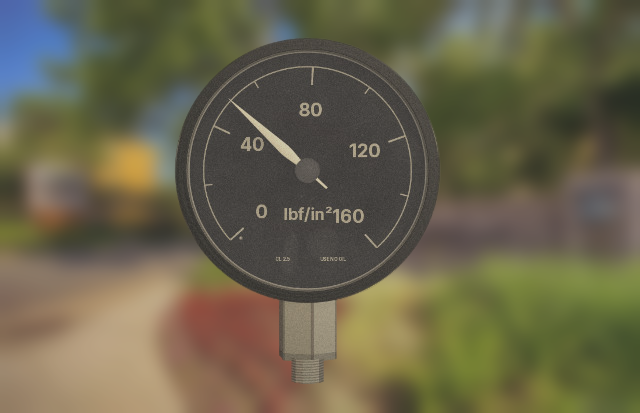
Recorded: value=50 unit=psi
